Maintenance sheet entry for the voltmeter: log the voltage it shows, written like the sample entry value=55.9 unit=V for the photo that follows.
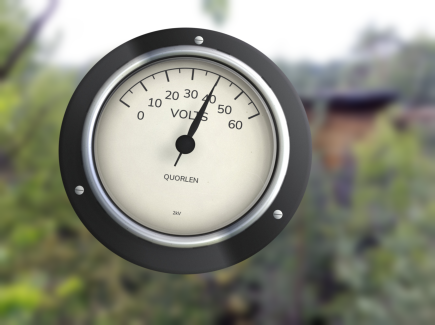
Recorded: value=40 unit=V
